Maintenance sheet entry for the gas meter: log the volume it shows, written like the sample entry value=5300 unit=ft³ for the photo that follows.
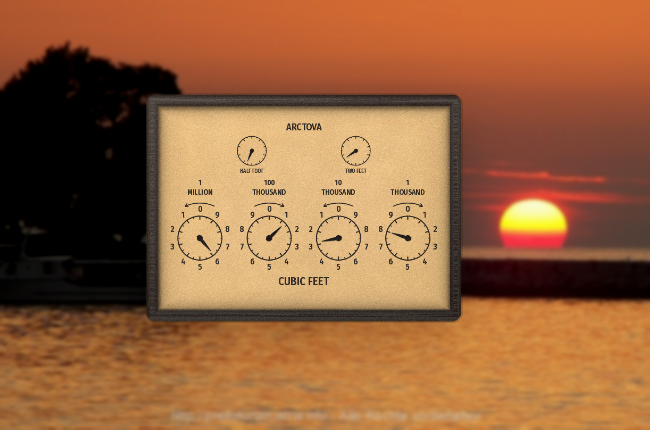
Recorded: value=612800 unit=ft³
